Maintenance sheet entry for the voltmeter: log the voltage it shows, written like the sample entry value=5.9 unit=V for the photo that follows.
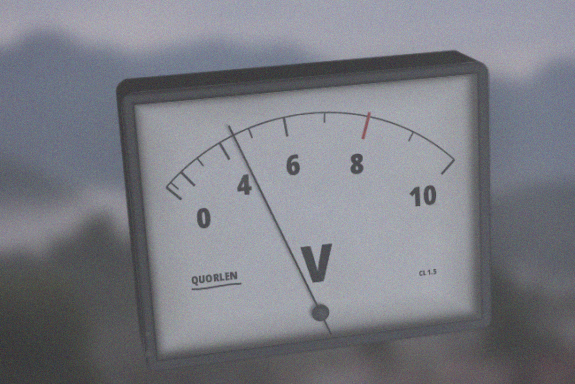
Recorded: value=4.5 unit=V
